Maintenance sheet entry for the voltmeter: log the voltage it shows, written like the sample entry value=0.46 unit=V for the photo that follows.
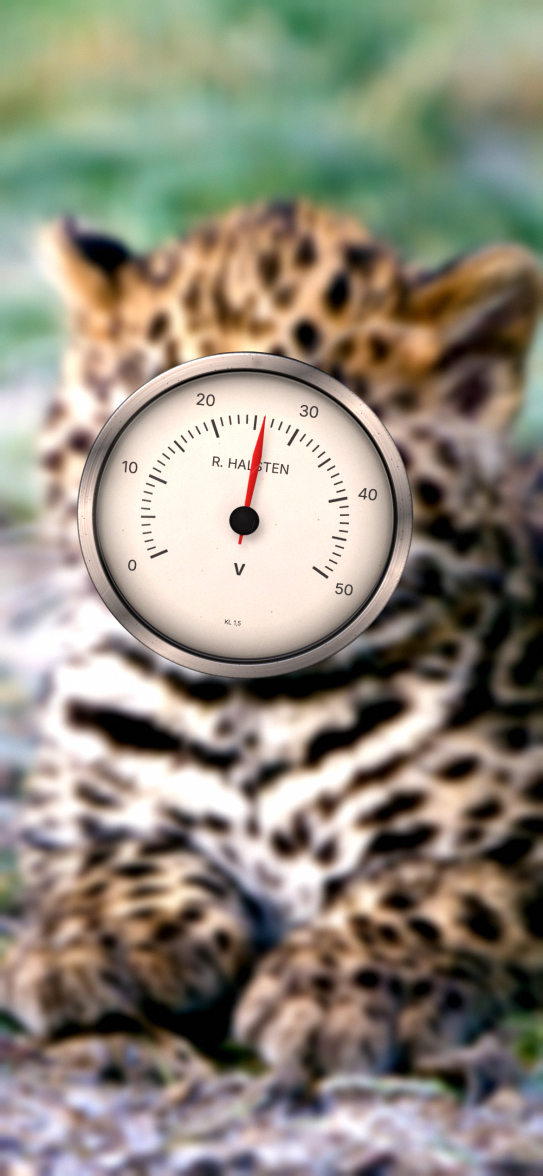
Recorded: value=26 unit=V
